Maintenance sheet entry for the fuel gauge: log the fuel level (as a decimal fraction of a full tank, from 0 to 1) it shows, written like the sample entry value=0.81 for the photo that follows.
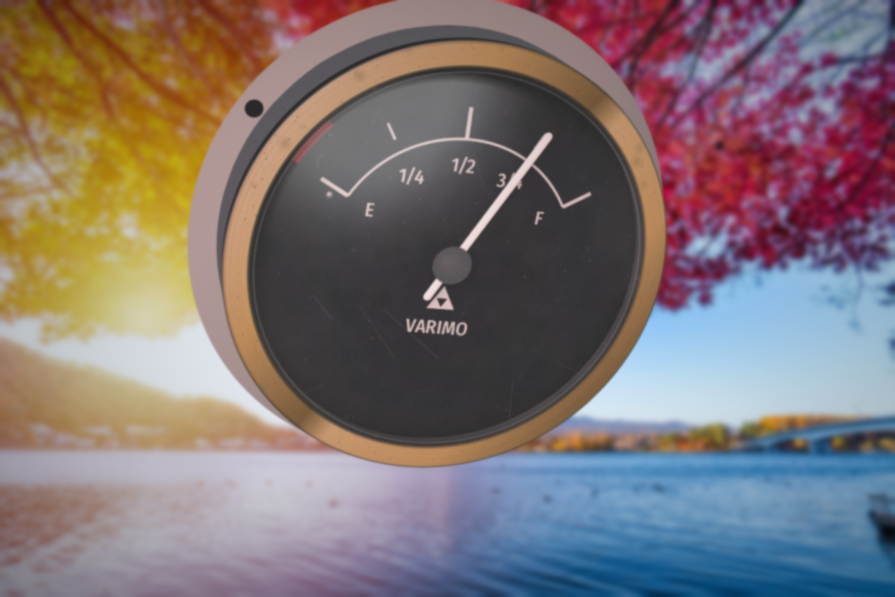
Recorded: value=0.75
